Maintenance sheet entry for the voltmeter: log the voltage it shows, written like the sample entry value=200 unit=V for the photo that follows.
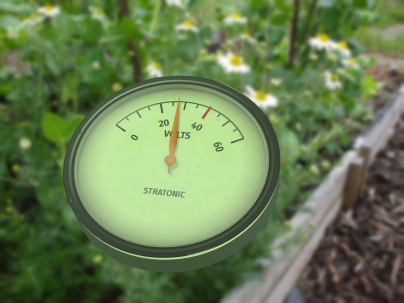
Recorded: value=27.5 unit=V
